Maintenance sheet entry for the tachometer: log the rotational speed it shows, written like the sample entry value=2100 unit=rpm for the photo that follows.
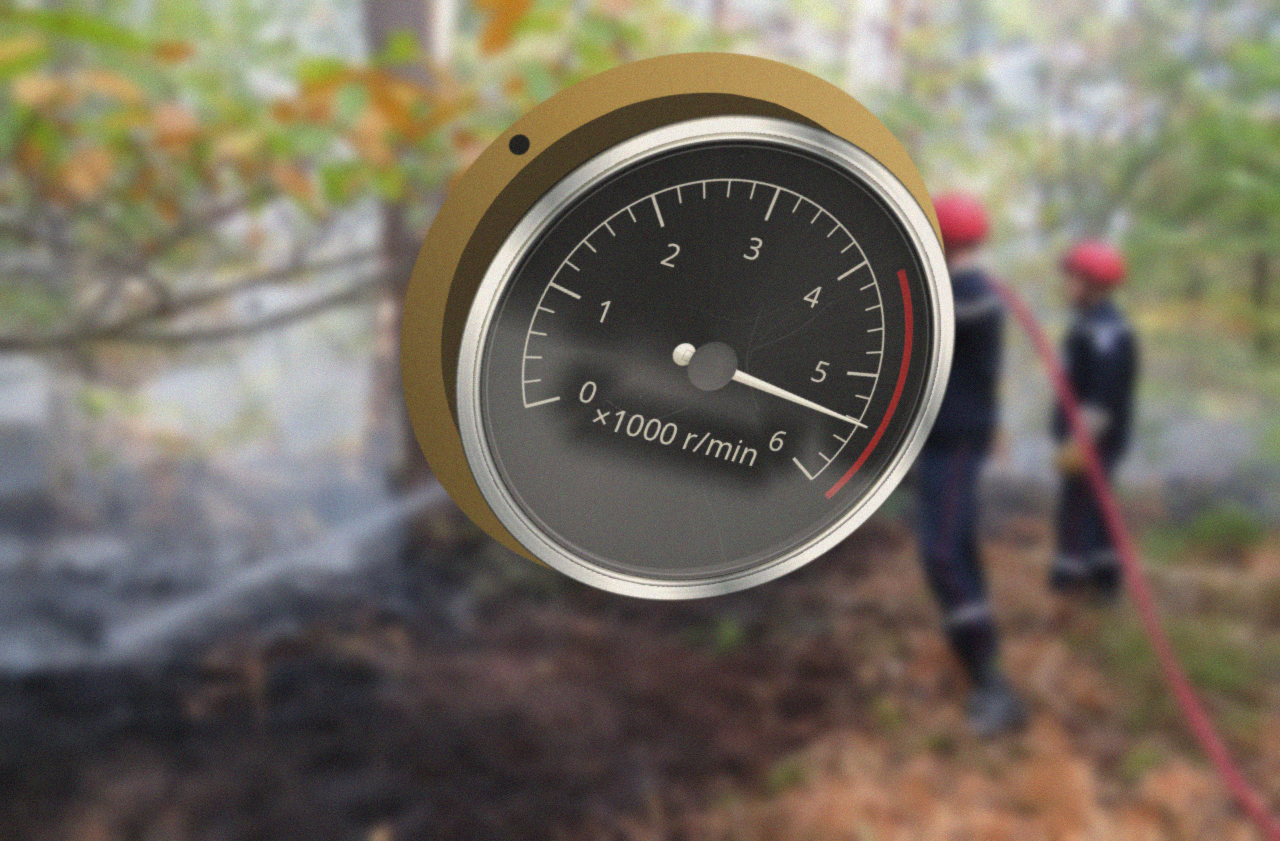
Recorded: value=5400 unit=rpm
